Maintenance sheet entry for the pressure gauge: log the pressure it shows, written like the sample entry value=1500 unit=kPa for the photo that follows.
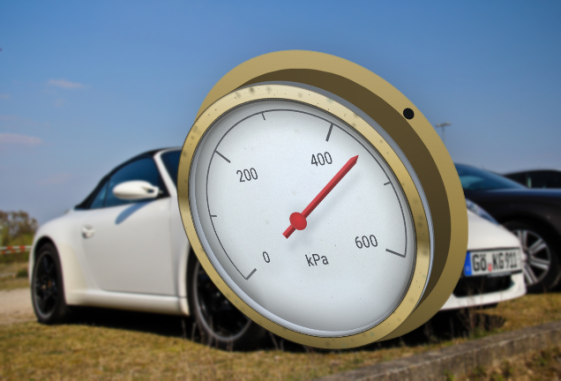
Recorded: value=450 unit=kPa
